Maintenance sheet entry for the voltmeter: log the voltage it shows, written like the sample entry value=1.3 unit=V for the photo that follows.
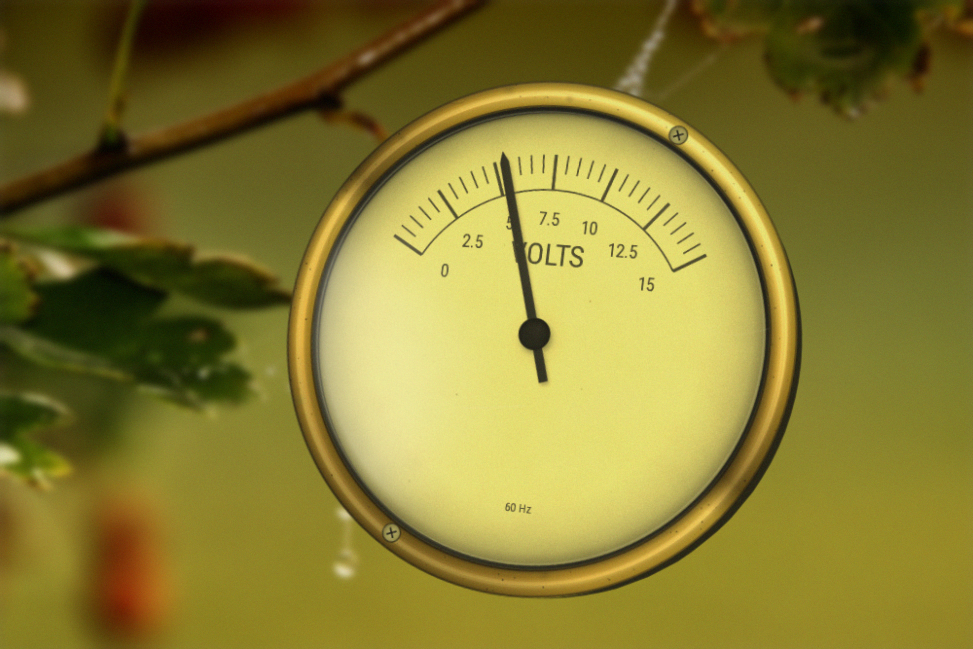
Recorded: value=5.5 unit=V
